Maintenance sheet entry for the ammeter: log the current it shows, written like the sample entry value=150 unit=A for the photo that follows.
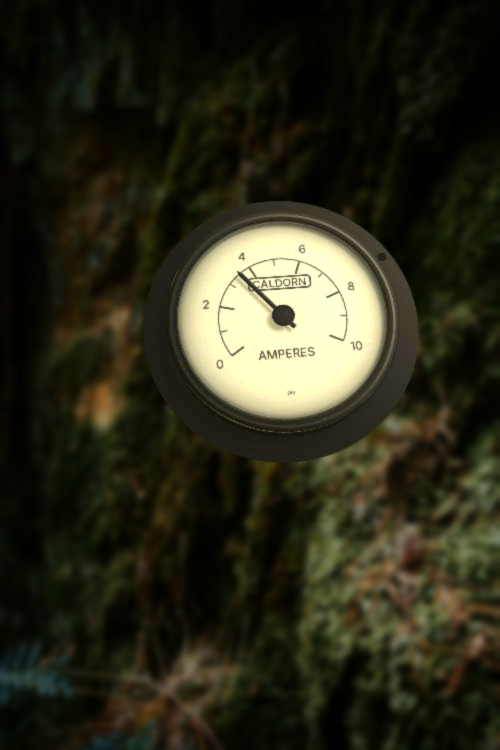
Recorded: value=3.5 unit=A
